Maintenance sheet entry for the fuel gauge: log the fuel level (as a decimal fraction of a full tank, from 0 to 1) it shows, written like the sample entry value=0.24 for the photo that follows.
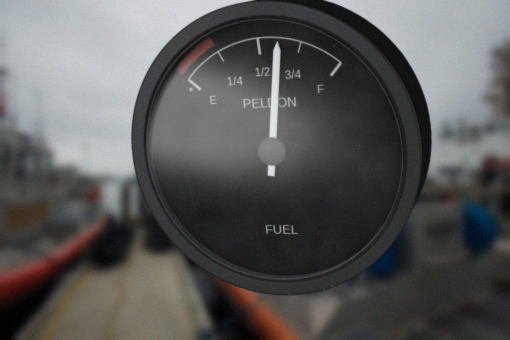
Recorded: value=0.625
